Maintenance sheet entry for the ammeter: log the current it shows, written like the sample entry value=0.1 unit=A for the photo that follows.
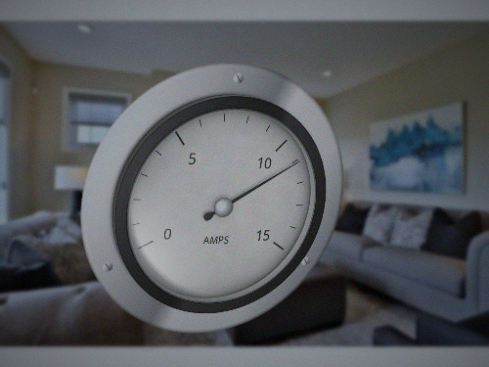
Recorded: value=11 unit=A
